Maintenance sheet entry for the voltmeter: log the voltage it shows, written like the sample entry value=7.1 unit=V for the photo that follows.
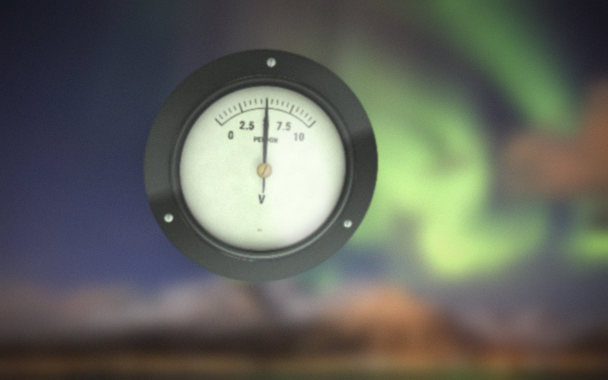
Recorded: value=5 unit=V
